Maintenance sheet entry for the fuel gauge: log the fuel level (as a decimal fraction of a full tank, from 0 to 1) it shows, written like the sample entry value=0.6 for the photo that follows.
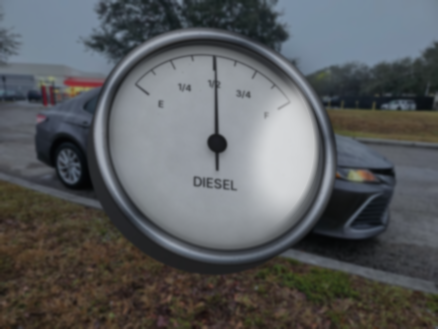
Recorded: value=0.5
